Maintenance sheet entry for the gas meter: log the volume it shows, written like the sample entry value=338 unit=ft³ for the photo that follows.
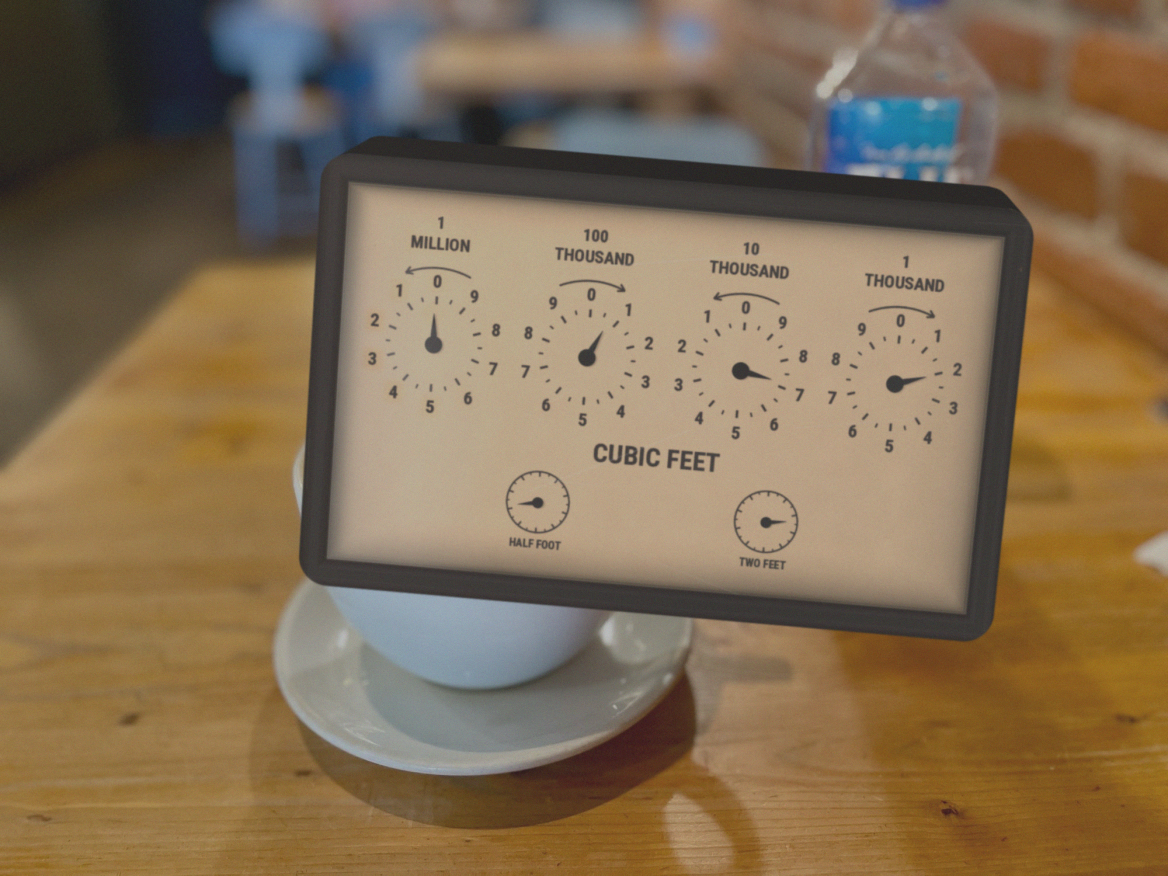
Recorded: value=7200 unit=ft³
